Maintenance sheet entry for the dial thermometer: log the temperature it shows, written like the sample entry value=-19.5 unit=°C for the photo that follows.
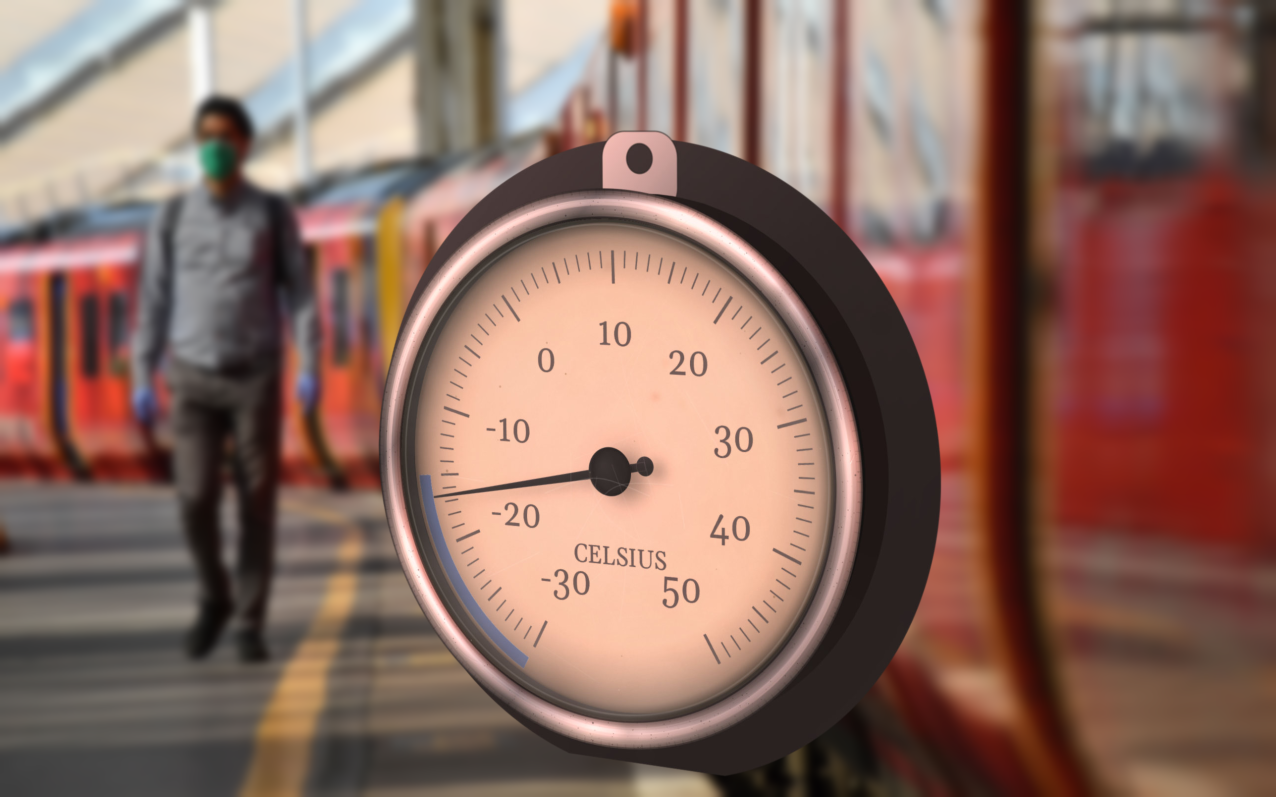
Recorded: value=-16.5 unit=°C
